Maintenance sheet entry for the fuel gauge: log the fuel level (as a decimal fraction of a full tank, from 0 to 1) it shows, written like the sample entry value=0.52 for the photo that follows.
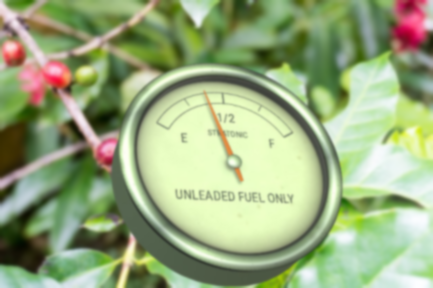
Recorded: value=0.375
